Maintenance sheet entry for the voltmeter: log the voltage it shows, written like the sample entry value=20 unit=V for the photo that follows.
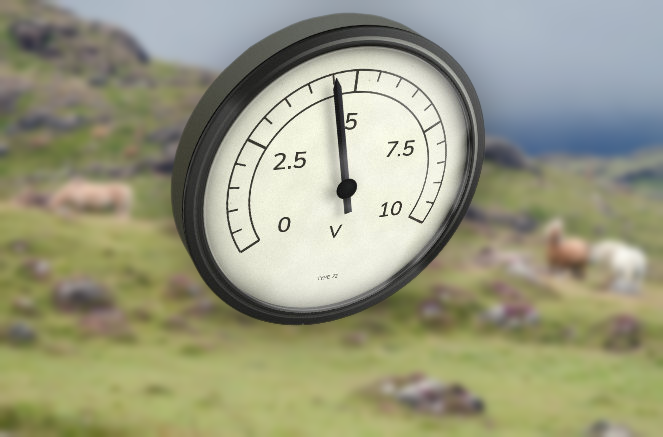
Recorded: value=4.5 unit=V
